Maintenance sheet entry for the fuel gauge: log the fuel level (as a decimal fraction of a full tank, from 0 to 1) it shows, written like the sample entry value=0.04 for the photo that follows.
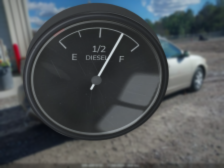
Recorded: value=0.75
